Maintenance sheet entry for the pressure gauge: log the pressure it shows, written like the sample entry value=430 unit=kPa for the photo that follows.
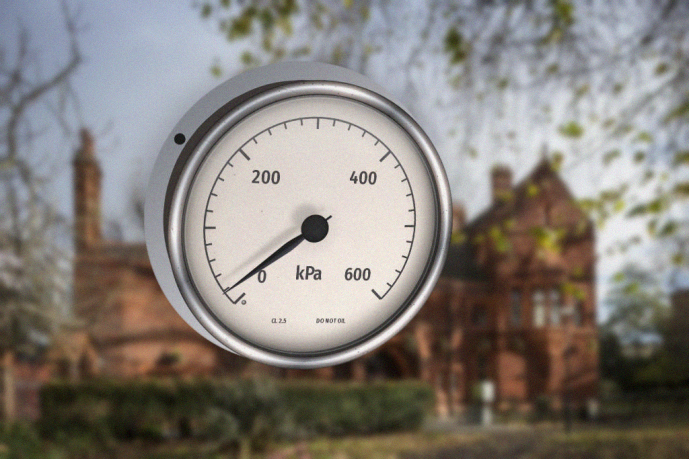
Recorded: value=20 unit=kPa
